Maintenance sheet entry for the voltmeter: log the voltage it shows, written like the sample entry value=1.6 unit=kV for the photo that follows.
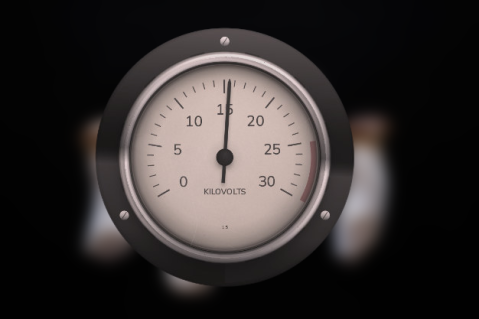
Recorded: value=15.5 unit=kV
